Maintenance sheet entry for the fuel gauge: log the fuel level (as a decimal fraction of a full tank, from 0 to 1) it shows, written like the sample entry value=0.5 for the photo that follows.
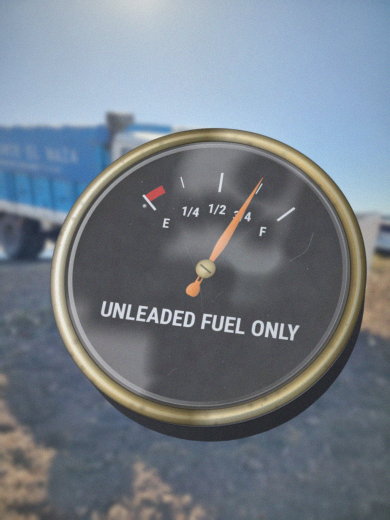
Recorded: value=0.75
